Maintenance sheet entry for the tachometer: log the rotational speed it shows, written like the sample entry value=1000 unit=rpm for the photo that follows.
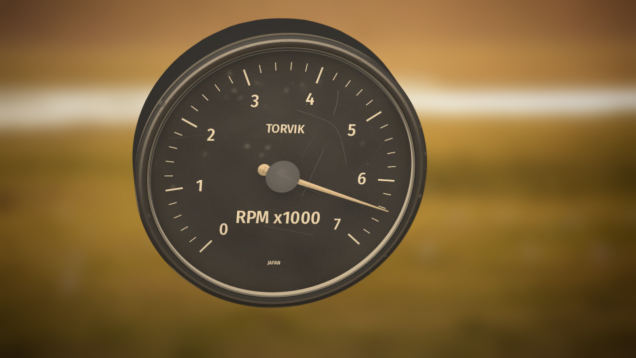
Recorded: value=6400 unit=rpm
